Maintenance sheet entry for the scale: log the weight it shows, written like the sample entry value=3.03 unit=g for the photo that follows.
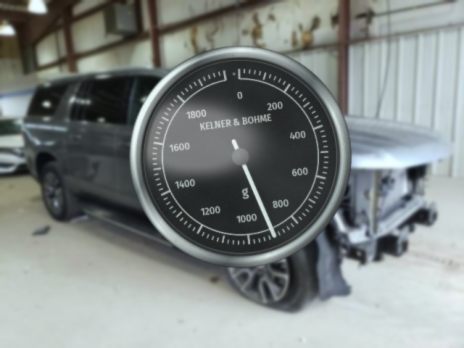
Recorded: value=900 unit=g
